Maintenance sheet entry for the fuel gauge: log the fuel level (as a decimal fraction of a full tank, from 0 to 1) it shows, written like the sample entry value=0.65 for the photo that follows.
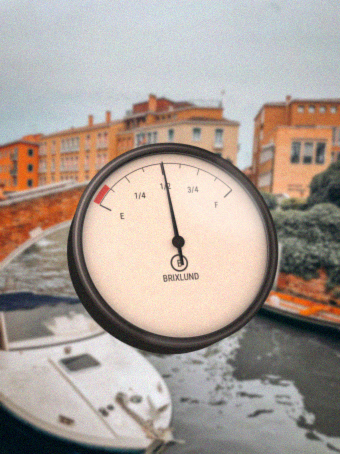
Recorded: value=0.5
